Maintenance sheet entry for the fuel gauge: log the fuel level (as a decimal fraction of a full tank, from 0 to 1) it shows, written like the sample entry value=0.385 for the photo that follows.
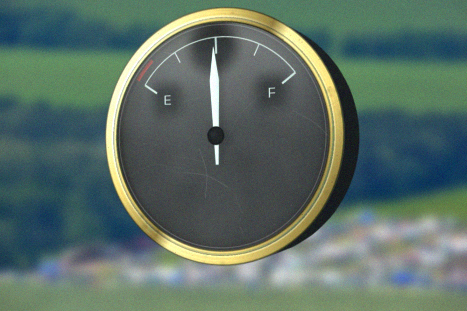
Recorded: value=0.5
